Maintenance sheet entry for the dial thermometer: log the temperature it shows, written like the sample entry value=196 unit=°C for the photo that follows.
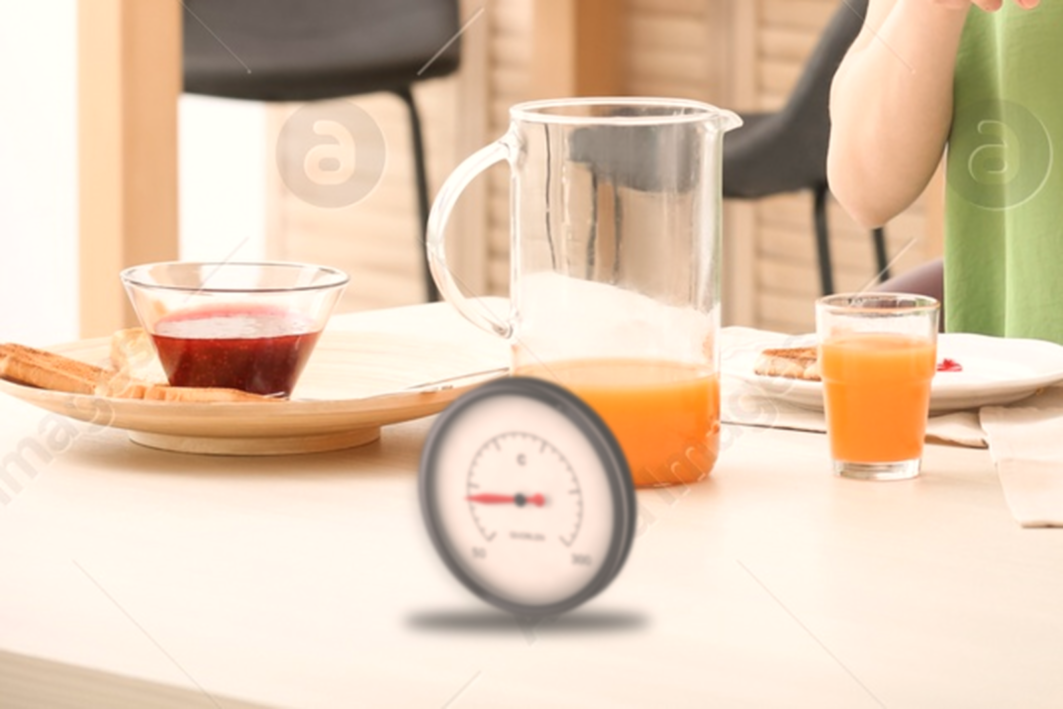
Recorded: value=90 unit=°C
